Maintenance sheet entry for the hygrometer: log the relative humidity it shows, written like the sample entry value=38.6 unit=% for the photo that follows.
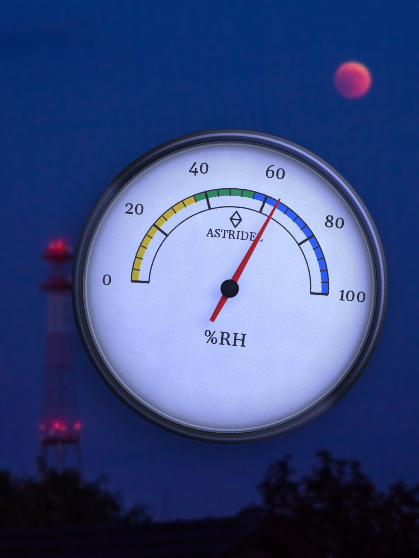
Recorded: value=64 unit=%
